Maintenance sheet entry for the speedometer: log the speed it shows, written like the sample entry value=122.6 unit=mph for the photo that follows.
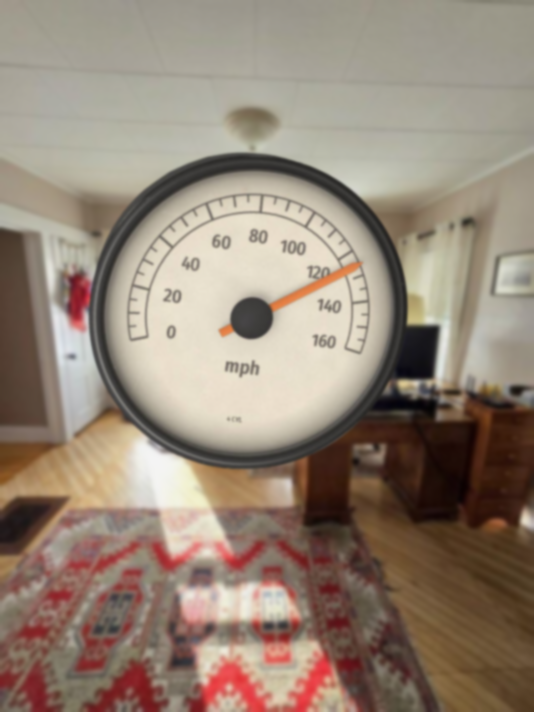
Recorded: value=125 unit=mph
